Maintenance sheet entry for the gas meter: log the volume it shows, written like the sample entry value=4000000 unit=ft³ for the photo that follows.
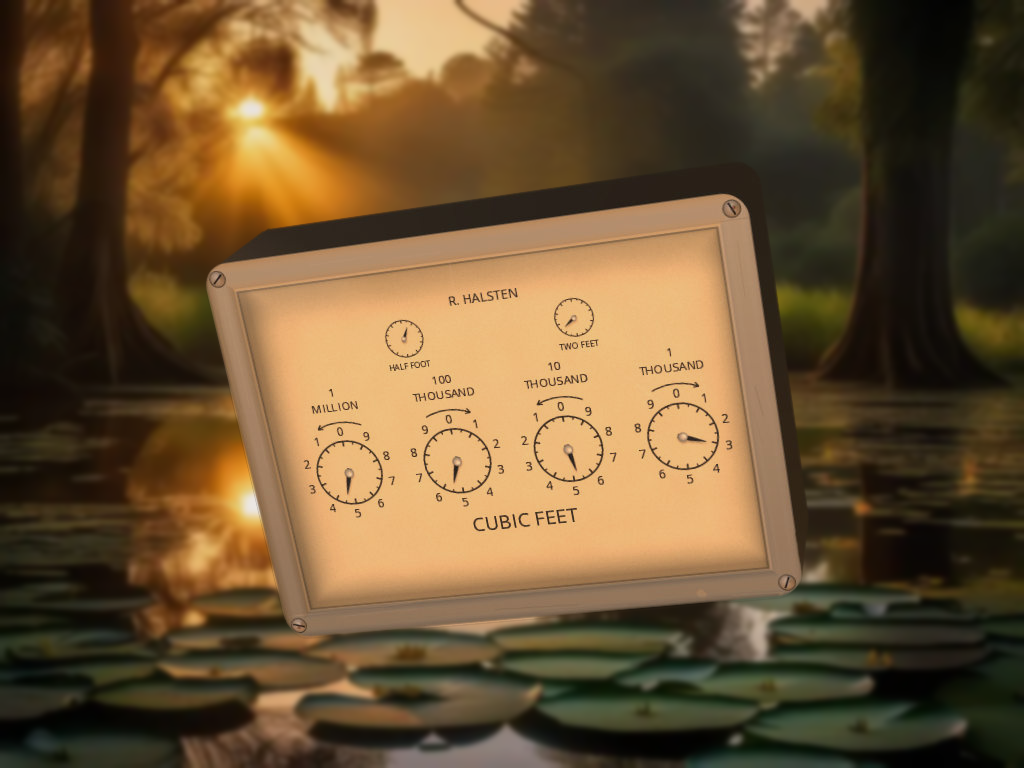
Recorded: value=455300 unit=ft³
